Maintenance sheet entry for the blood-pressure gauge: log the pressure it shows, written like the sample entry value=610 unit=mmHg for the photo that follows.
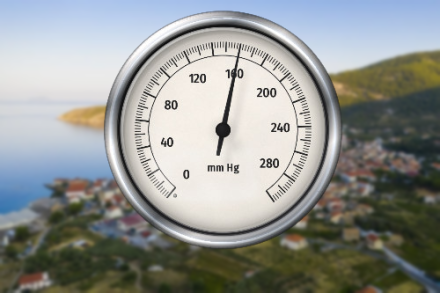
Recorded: value=160 unit=mmHg
